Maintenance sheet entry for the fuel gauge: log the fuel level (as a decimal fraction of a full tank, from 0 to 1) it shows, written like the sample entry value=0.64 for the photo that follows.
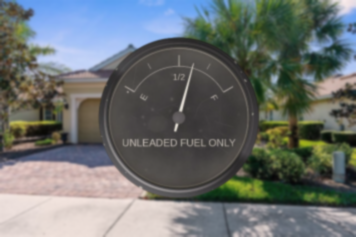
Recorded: value=0.625
